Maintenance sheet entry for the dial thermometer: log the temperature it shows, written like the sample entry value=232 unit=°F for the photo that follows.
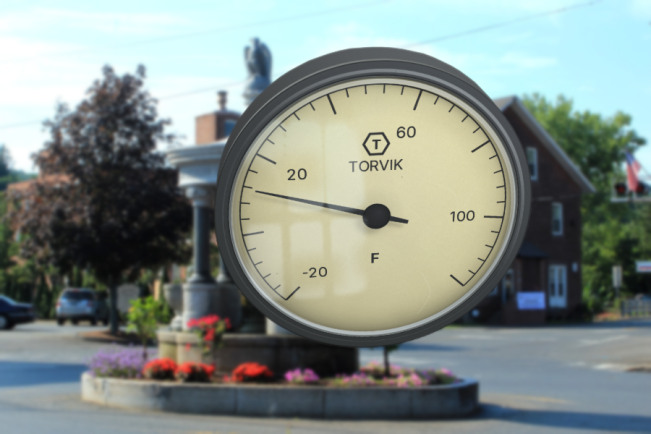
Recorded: value=12 unit=°F
